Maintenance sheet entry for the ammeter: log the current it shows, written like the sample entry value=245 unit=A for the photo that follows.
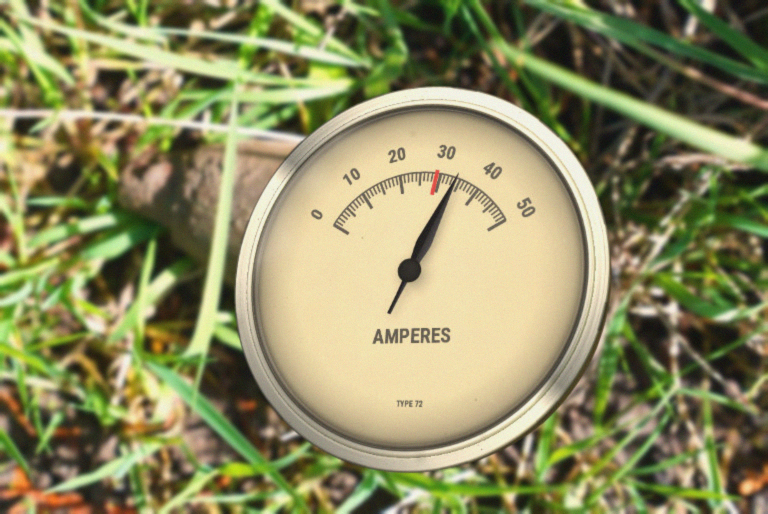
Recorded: value=35 unit=A
